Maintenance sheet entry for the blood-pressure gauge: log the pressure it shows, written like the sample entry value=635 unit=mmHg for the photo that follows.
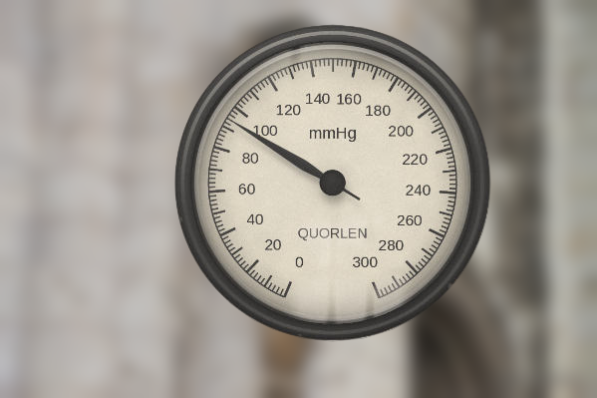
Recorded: value=94 unit=mmHg
